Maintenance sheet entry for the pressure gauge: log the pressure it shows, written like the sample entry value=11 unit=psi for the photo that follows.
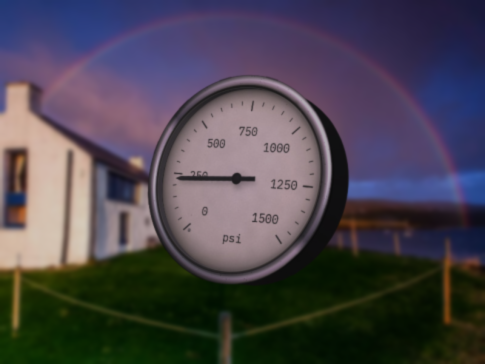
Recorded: value=225 unit=psi
